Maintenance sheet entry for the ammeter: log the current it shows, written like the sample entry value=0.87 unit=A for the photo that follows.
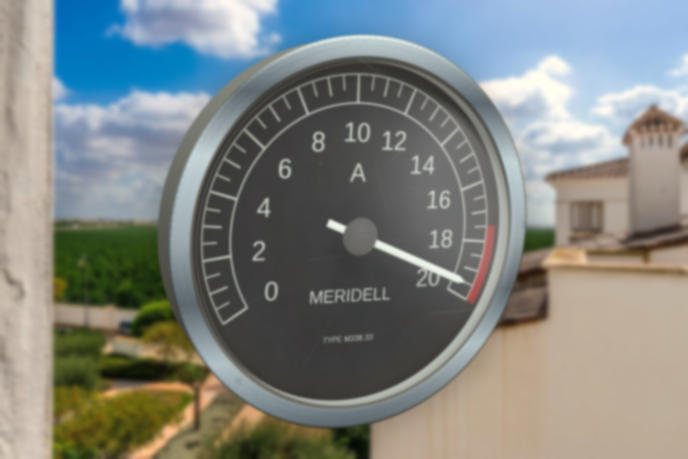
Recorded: value=19.5 unit=A
